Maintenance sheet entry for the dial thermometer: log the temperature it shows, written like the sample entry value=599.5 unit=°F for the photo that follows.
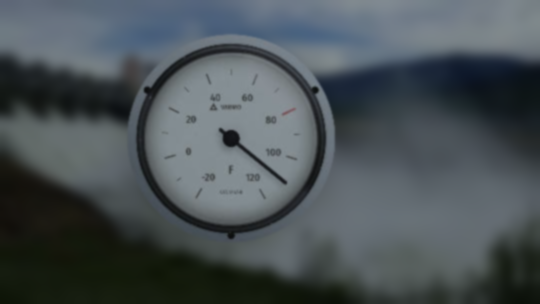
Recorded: value=110 unit=°F
